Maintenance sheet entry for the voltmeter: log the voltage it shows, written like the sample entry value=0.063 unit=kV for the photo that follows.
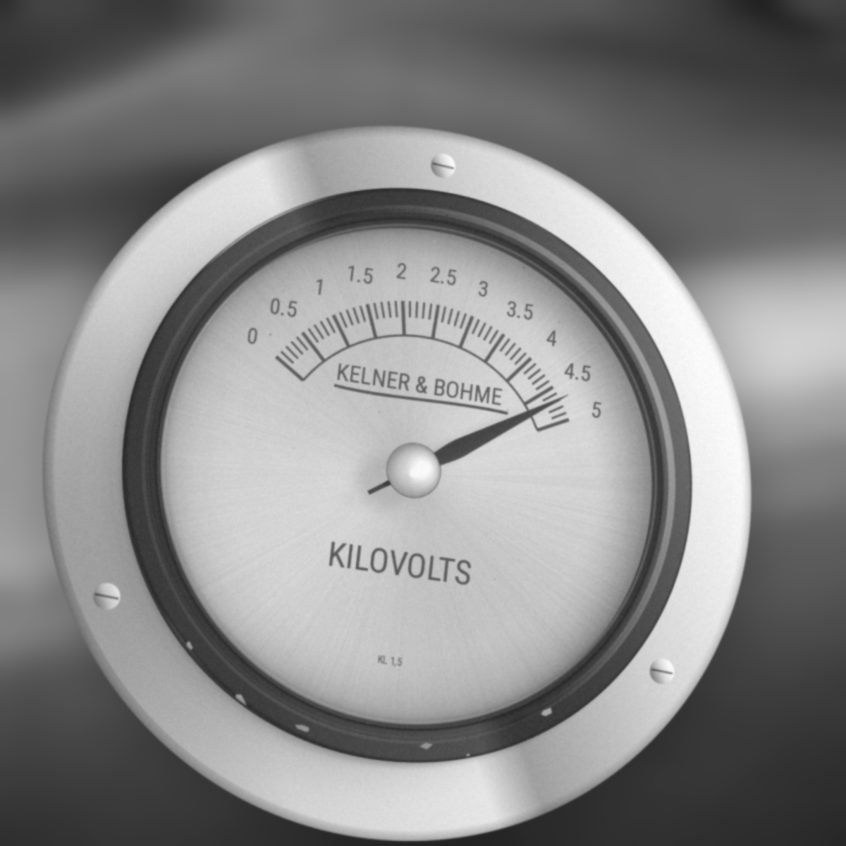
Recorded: value=4.7 unit=kV
